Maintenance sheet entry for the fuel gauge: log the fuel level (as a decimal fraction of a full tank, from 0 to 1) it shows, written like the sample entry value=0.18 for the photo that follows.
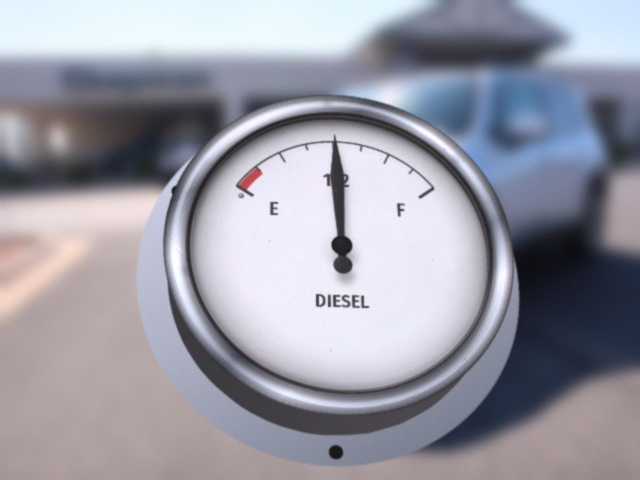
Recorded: value=0.5
